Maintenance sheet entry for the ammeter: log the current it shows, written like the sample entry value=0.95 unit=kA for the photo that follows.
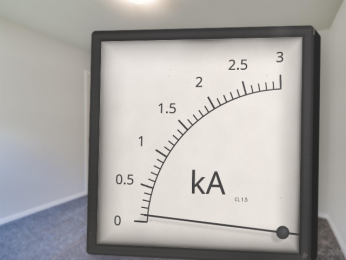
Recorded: value=0.1 unit=kA
